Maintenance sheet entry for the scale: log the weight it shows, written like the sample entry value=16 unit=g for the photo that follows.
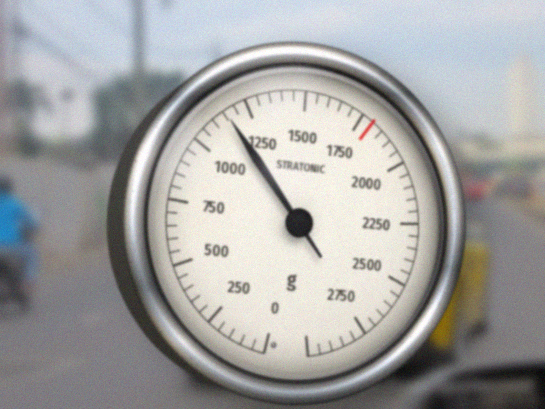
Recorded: value=1150 unit=g
